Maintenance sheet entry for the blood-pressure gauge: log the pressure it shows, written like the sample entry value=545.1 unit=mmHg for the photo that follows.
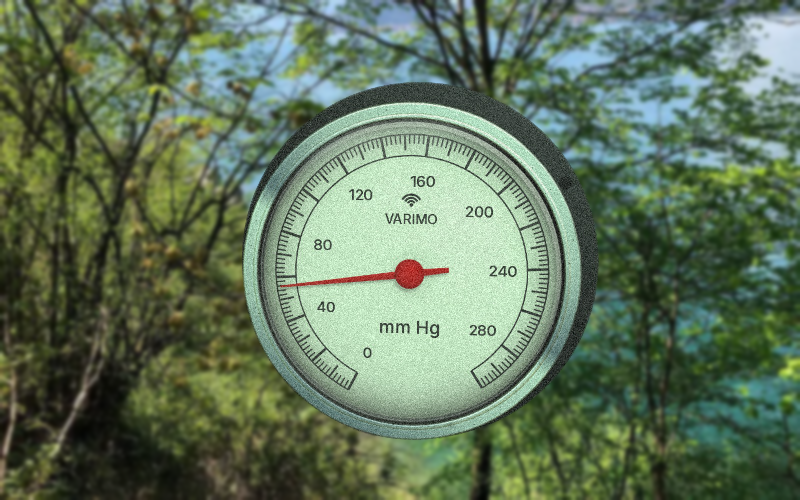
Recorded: value=56 unit=mmHg
